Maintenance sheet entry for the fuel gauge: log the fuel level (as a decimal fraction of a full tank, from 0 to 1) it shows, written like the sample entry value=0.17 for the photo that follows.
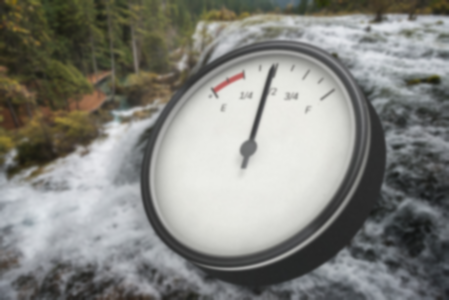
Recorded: value=0.5
